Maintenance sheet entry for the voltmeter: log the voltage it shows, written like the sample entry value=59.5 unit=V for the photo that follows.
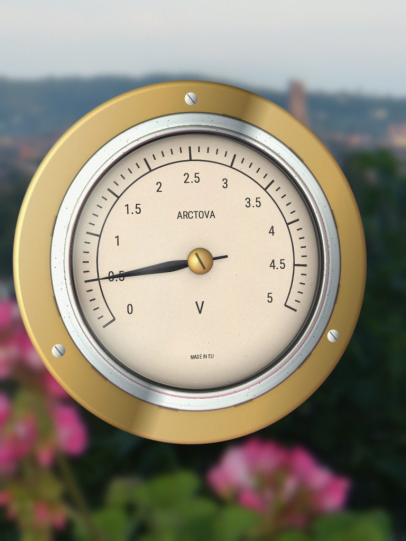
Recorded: value=0.5 unit=V
